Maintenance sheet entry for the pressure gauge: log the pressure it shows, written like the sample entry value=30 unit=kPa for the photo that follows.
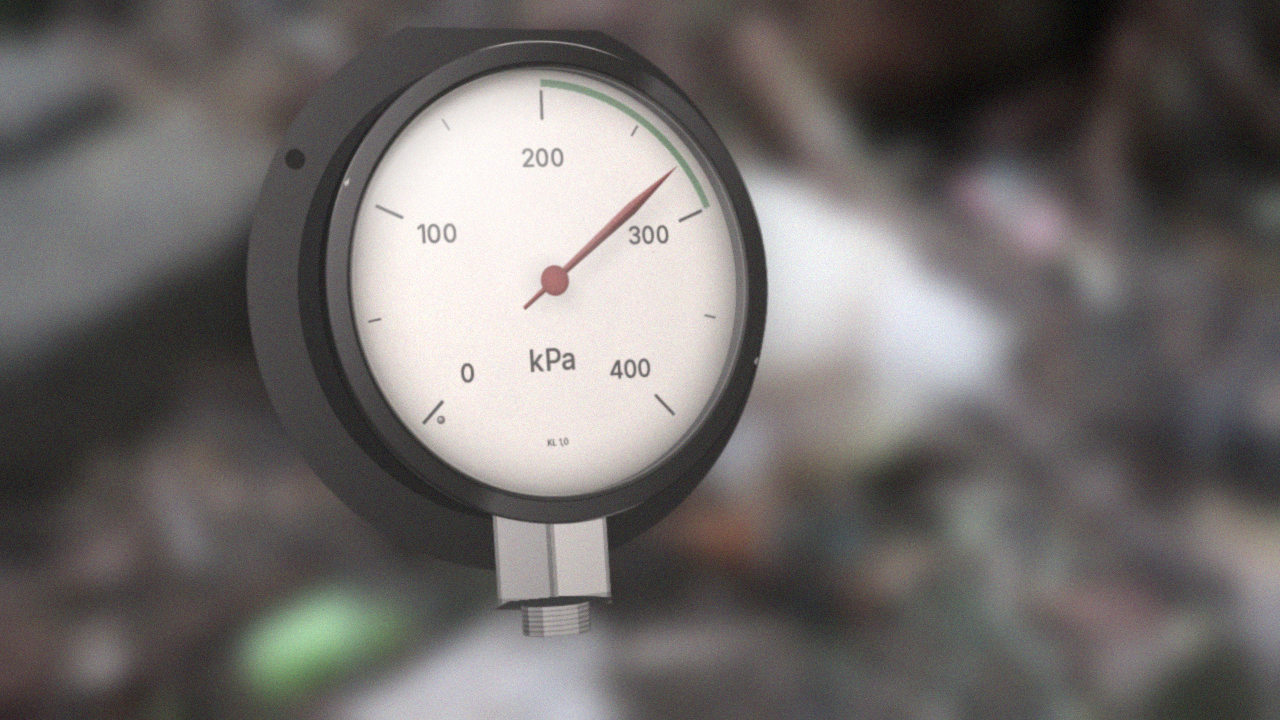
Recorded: value=275 unit=kPa
